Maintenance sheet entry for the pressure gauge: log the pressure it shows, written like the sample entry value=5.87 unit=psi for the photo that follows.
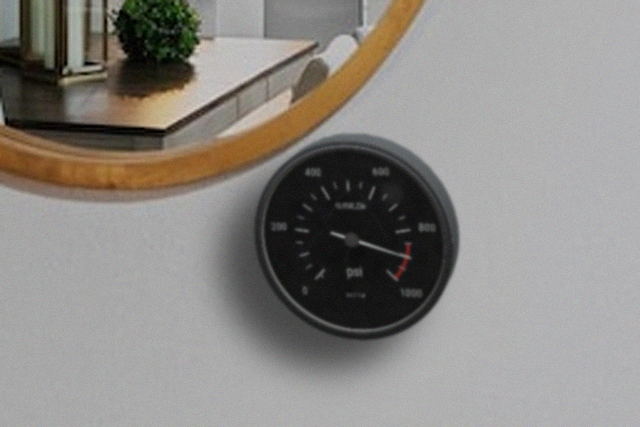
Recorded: value=900 unit=psi
